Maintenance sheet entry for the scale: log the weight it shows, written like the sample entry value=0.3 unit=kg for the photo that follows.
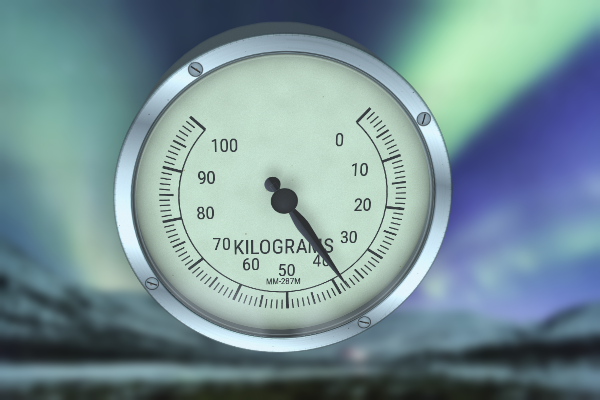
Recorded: value=38 unit=kg
